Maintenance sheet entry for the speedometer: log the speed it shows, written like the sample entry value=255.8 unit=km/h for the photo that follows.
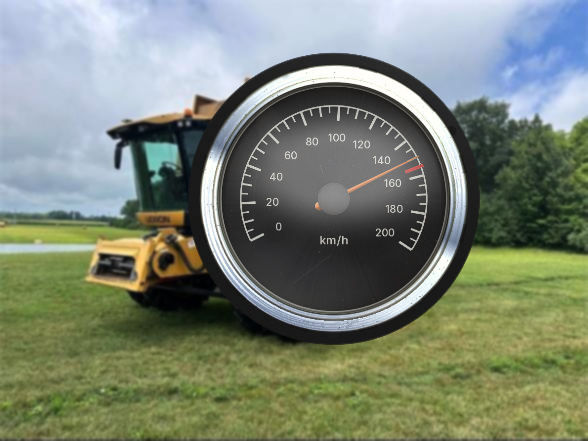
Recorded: value=150 unit=km/h
